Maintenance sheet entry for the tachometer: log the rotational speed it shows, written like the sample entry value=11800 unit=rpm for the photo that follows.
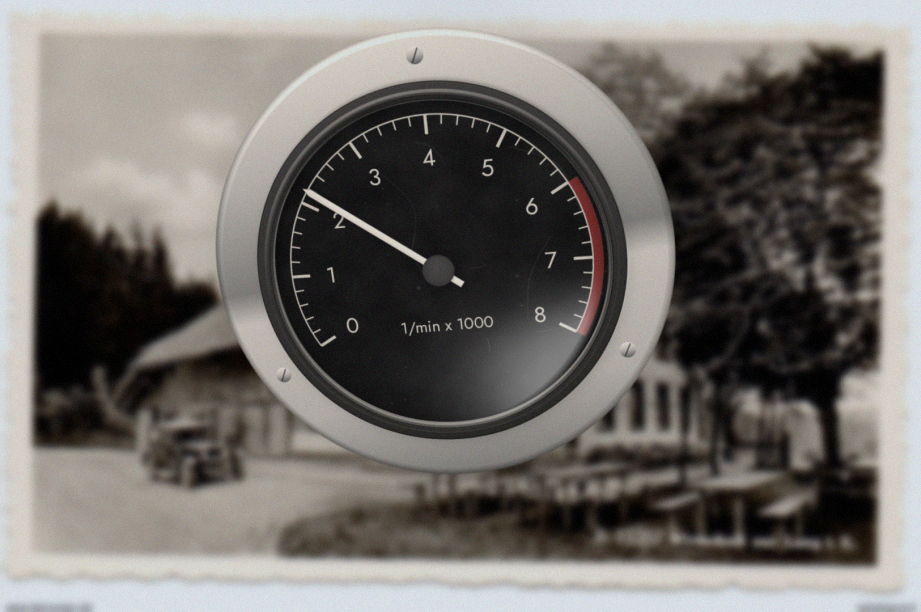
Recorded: value=2200 unit=rpm
